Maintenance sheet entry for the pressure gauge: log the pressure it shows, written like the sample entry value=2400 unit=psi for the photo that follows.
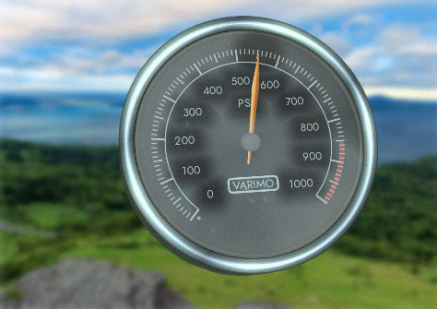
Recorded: value=550 unit=psi
